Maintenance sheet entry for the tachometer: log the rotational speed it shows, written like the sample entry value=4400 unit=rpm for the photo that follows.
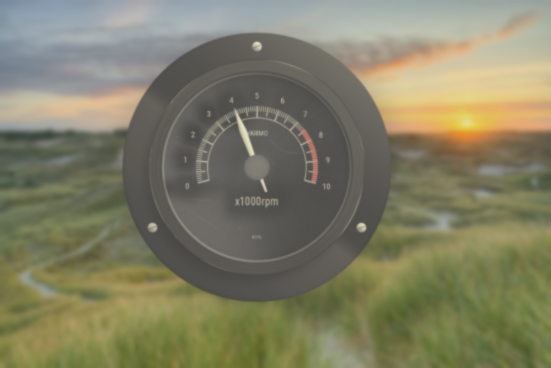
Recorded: value=4000 unit=rpm
